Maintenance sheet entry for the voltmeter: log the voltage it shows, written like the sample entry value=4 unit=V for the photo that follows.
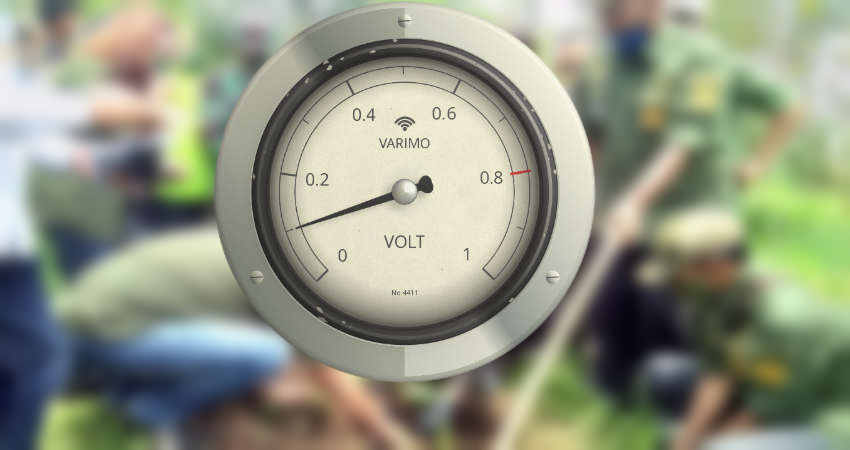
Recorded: value=0.1 unit=V
